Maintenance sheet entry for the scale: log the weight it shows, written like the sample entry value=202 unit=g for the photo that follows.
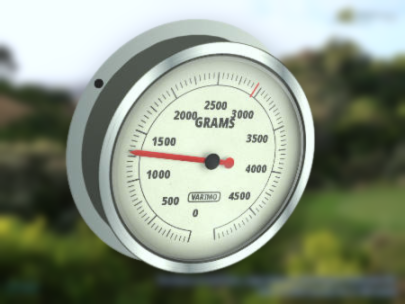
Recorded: value=1300 unit=g
